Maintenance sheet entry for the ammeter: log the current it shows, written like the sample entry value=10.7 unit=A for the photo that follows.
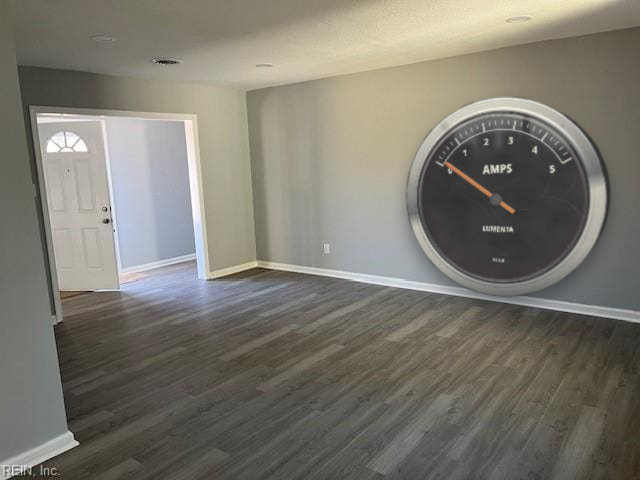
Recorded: value=0.2 unit=A
